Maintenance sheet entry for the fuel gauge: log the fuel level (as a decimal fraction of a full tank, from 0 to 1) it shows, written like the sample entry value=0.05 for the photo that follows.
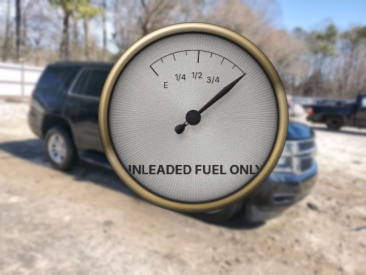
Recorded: value=1
